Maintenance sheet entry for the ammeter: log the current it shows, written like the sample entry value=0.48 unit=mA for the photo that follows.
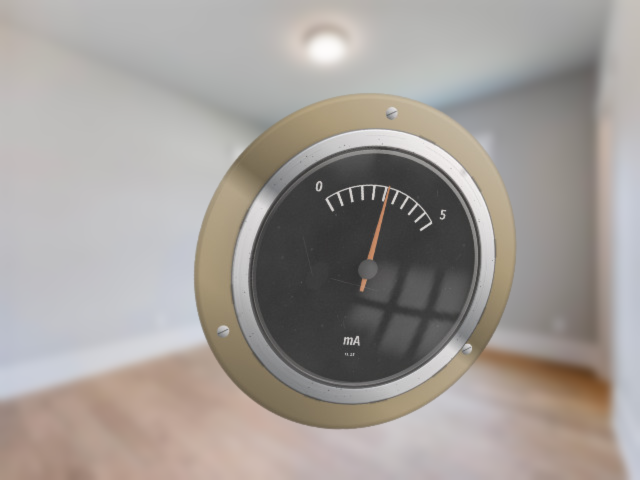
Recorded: value=2.5 unit=mA
